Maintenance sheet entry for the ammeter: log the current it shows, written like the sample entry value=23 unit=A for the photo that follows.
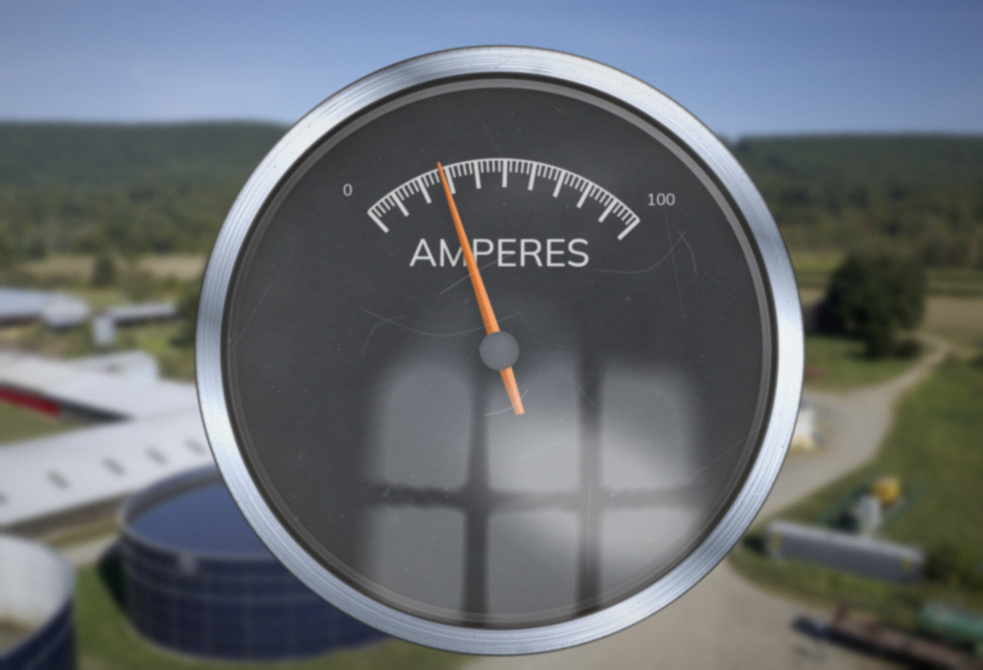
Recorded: value=28 unit=A
